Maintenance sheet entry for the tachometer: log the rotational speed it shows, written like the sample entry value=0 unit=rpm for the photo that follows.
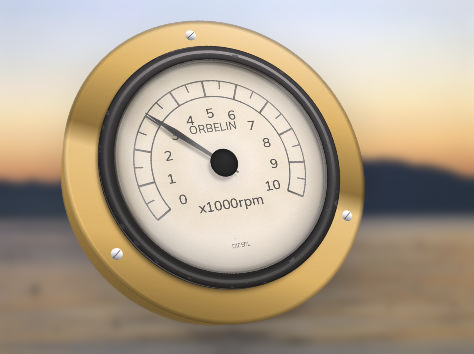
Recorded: value=3000 unit=rpm
